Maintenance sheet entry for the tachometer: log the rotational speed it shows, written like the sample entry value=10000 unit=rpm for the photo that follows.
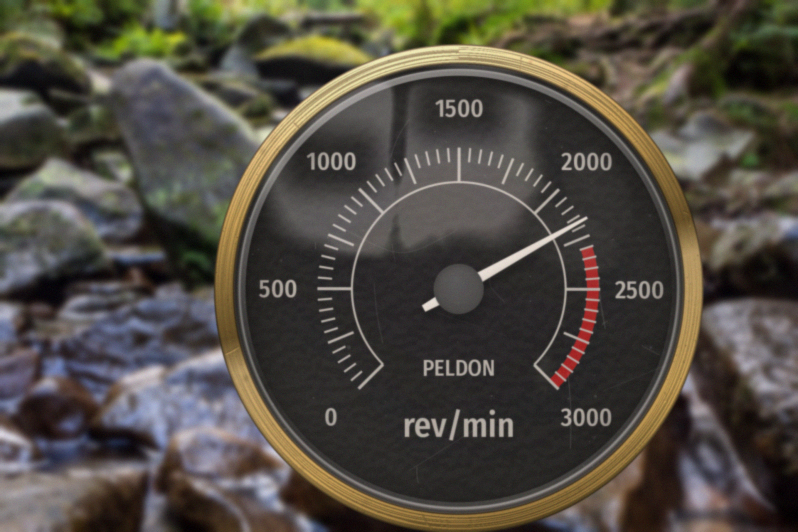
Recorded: value=2175 unit=rpm
